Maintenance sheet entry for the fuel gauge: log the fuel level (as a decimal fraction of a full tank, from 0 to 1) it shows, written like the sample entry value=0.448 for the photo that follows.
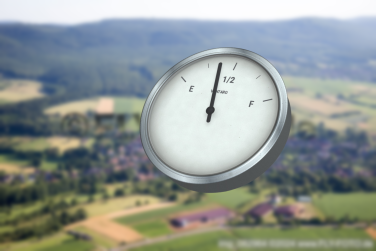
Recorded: value=0.375
